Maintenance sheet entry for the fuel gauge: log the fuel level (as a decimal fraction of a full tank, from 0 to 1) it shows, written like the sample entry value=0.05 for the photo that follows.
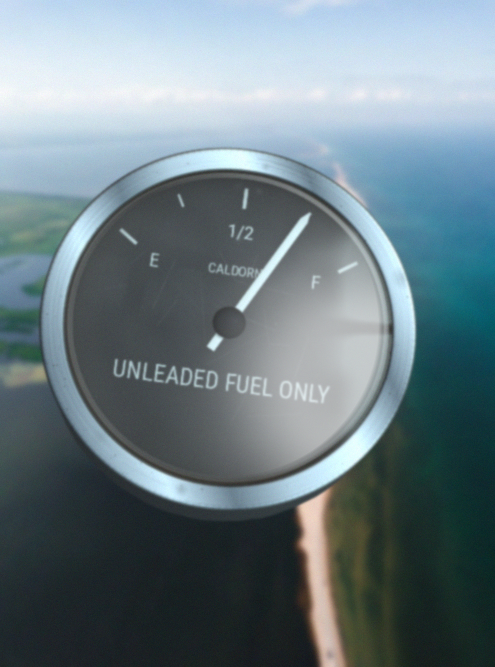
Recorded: value=0.75
